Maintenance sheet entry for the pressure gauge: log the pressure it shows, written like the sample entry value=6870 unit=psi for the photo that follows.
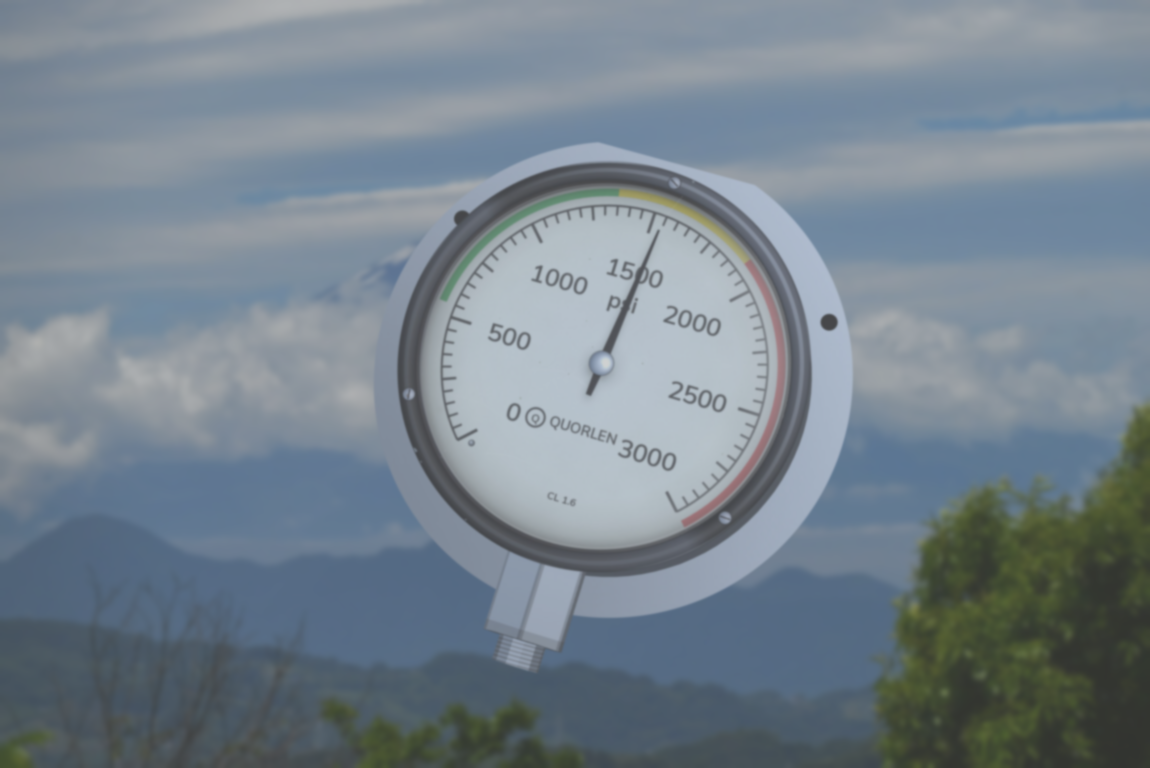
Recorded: value=1550 unit=psi
